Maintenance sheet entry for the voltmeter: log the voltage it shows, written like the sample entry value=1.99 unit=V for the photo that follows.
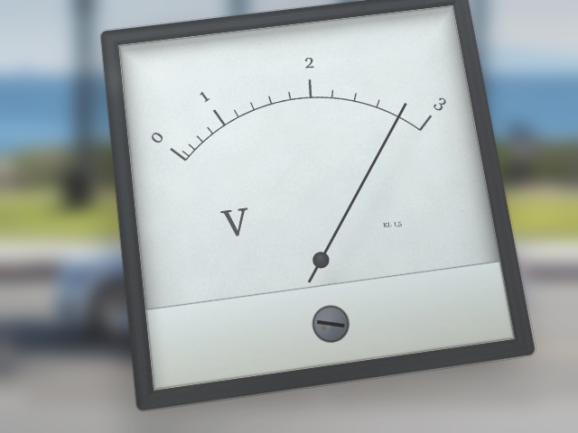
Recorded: value=2.8 unit=V
